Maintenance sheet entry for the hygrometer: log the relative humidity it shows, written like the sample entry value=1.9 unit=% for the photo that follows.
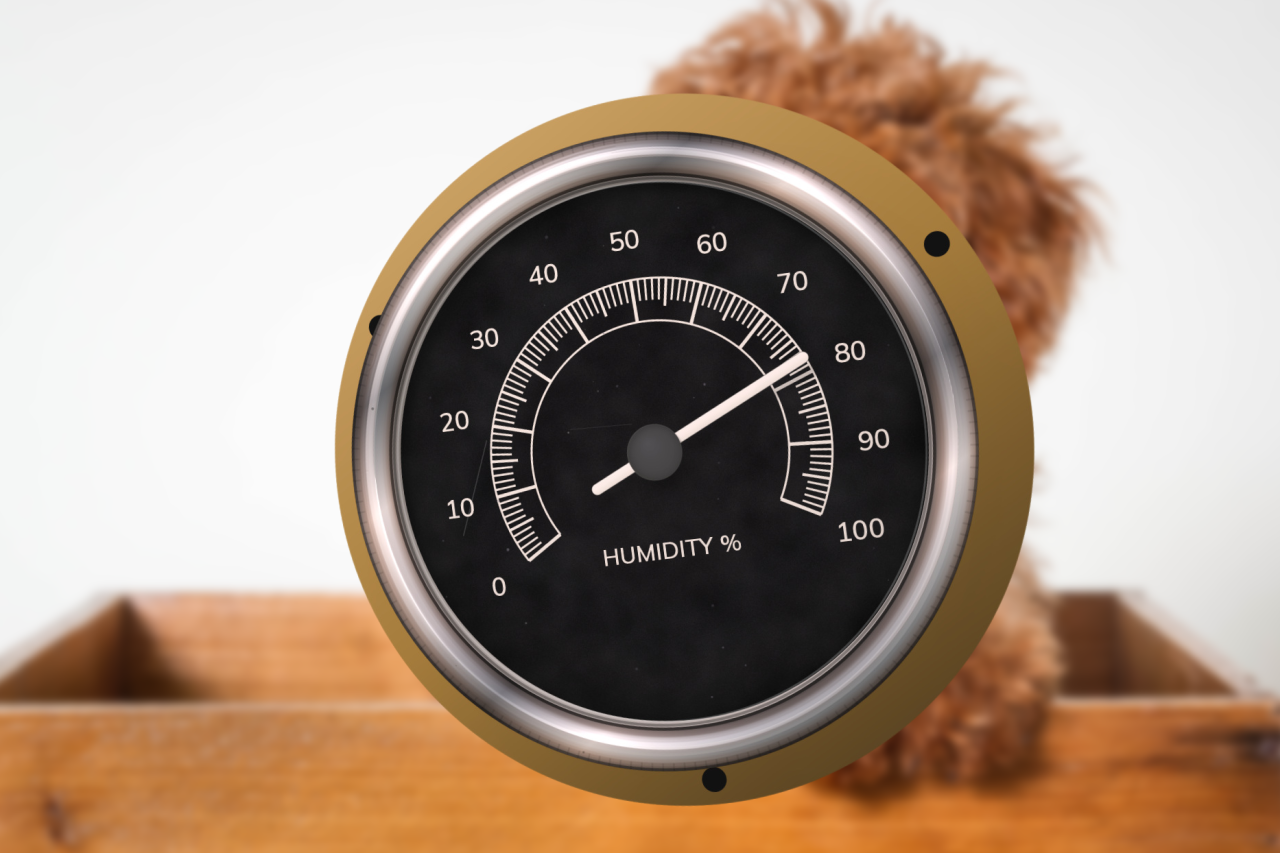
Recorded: value=78 unit=%
